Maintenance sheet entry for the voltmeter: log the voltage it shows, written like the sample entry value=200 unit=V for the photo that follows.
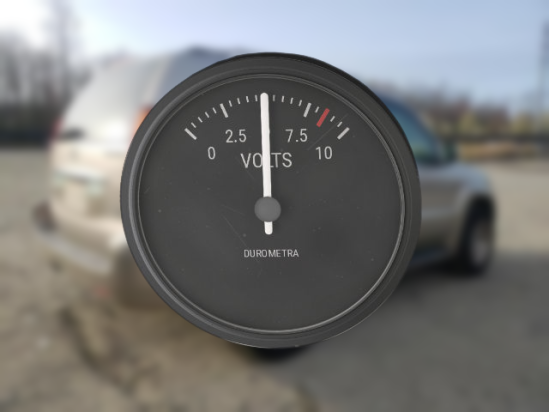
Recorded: value=5 unit=V
